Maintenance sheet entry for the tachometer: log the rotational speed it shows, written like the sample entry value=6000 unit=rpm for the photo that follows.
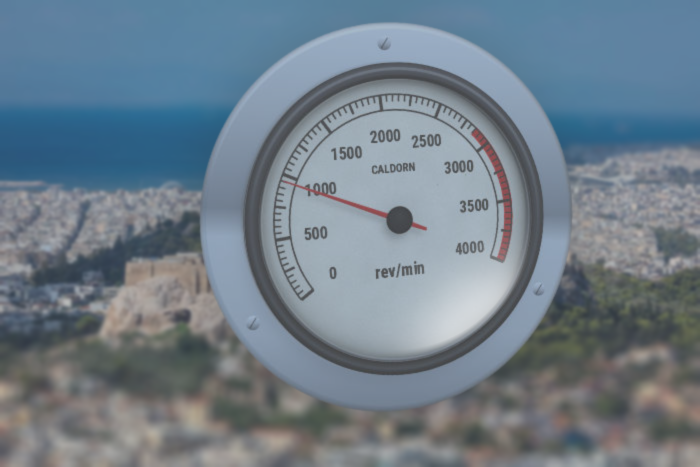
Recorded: value=950 unit=rpm
